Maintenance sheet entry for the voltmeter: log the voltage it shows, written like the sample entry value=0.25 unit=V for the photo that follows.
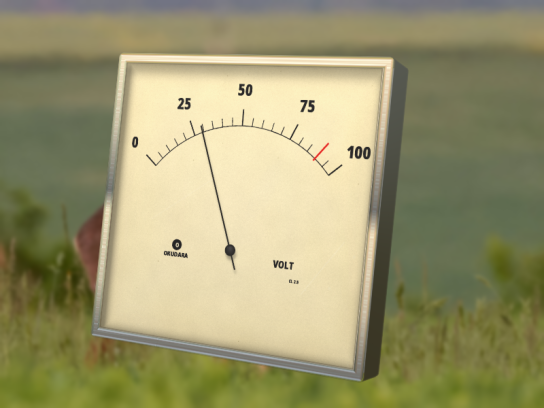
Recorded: value=30 unit=V
